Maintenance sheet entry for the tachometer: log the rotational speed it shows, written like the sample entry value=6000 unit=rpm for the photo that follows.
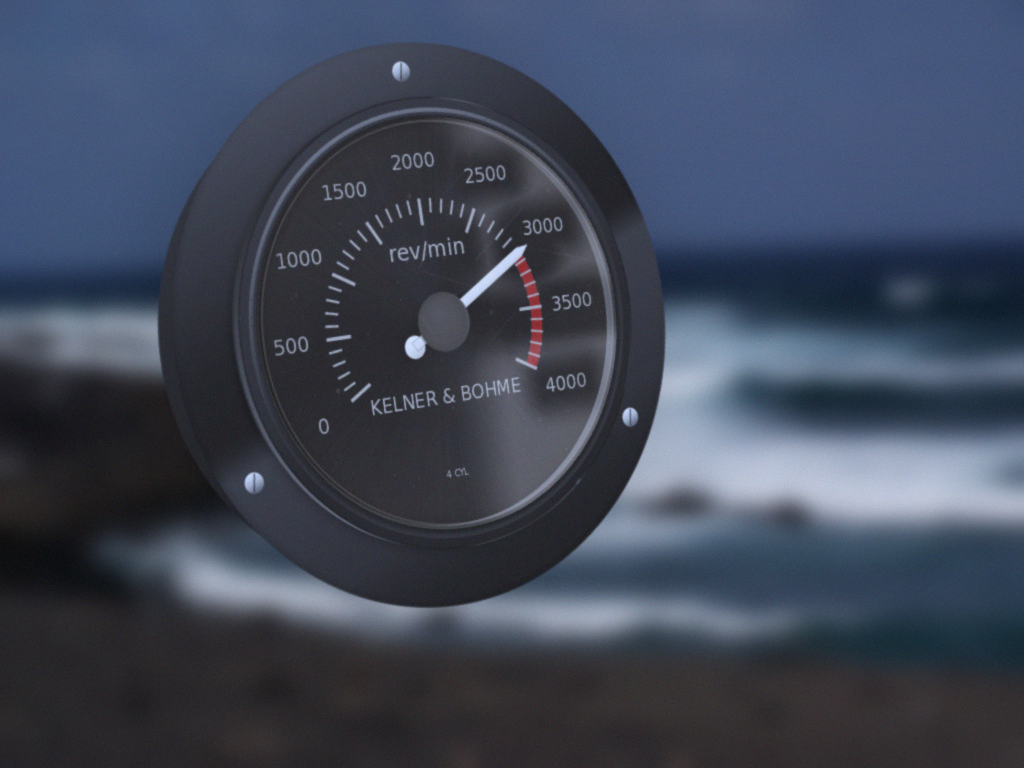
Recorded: value=3000 unit=rpm
